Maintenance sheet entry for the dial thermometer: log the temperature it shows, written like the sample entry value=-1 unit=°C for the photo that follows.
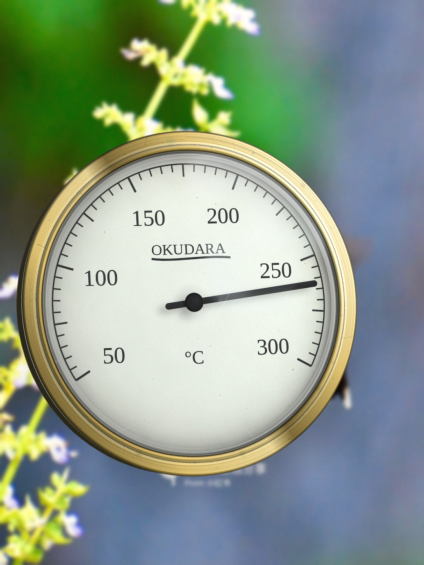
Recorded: value=262.5 unit=°C
